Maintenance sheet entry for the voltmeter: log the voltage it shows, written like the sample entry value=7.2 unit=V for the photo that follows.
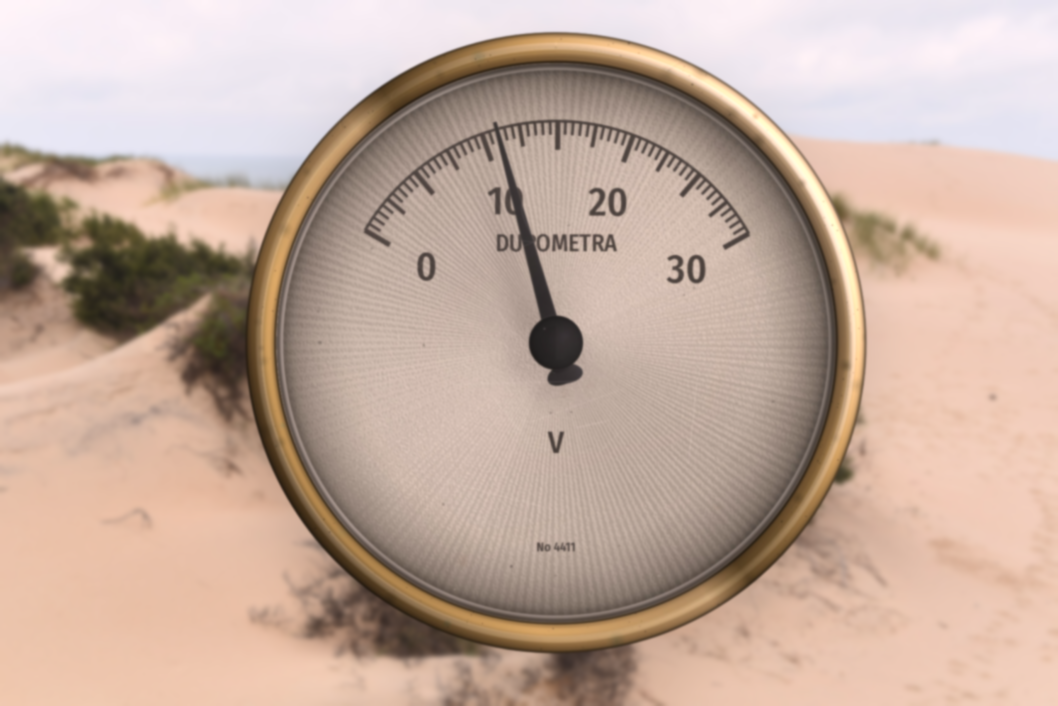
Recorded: value=11 unit=V
